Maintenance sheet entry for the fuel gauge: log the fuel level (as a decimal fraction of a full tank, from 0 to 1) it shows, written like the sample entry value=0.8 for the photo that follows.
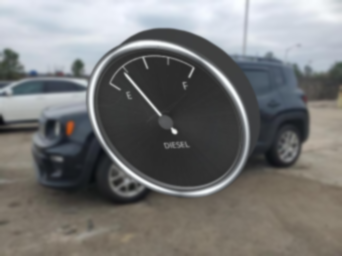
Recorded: value=0.25
